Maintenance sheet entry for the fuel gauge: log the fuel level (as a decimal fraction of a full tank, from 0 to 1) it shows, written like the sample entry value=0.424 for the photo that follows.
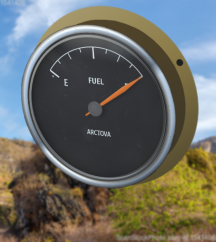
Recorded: value=1
